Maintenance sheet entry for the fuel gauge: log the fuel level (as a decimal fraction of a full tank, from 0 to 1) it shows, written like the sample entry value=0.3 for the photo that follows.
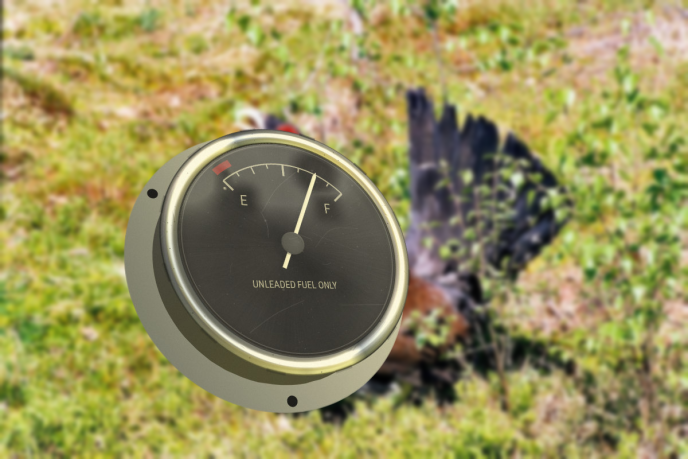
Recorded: value=0.75
